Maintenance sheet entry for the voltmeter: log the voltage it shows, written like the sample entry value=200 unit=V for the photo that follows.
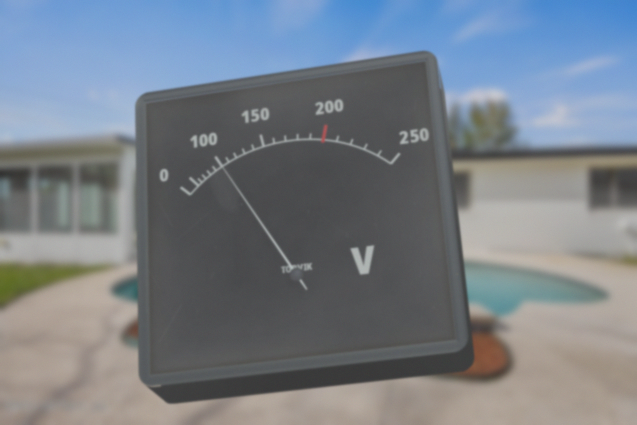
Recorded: value=100 unit=V
